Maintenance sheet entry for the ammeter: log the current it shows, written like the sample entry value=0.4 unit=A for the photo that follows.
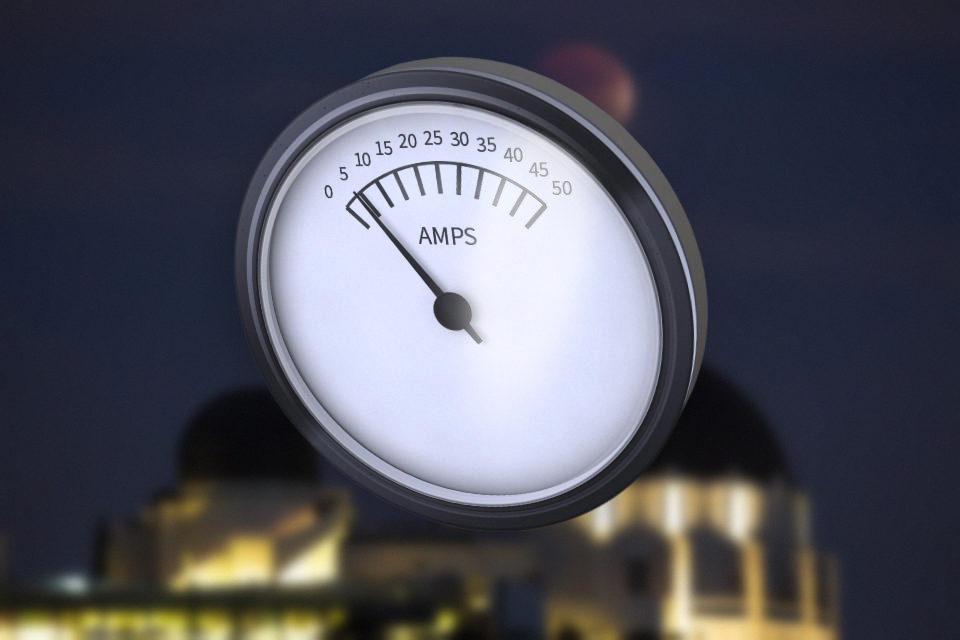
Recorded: value=5 unit=A
